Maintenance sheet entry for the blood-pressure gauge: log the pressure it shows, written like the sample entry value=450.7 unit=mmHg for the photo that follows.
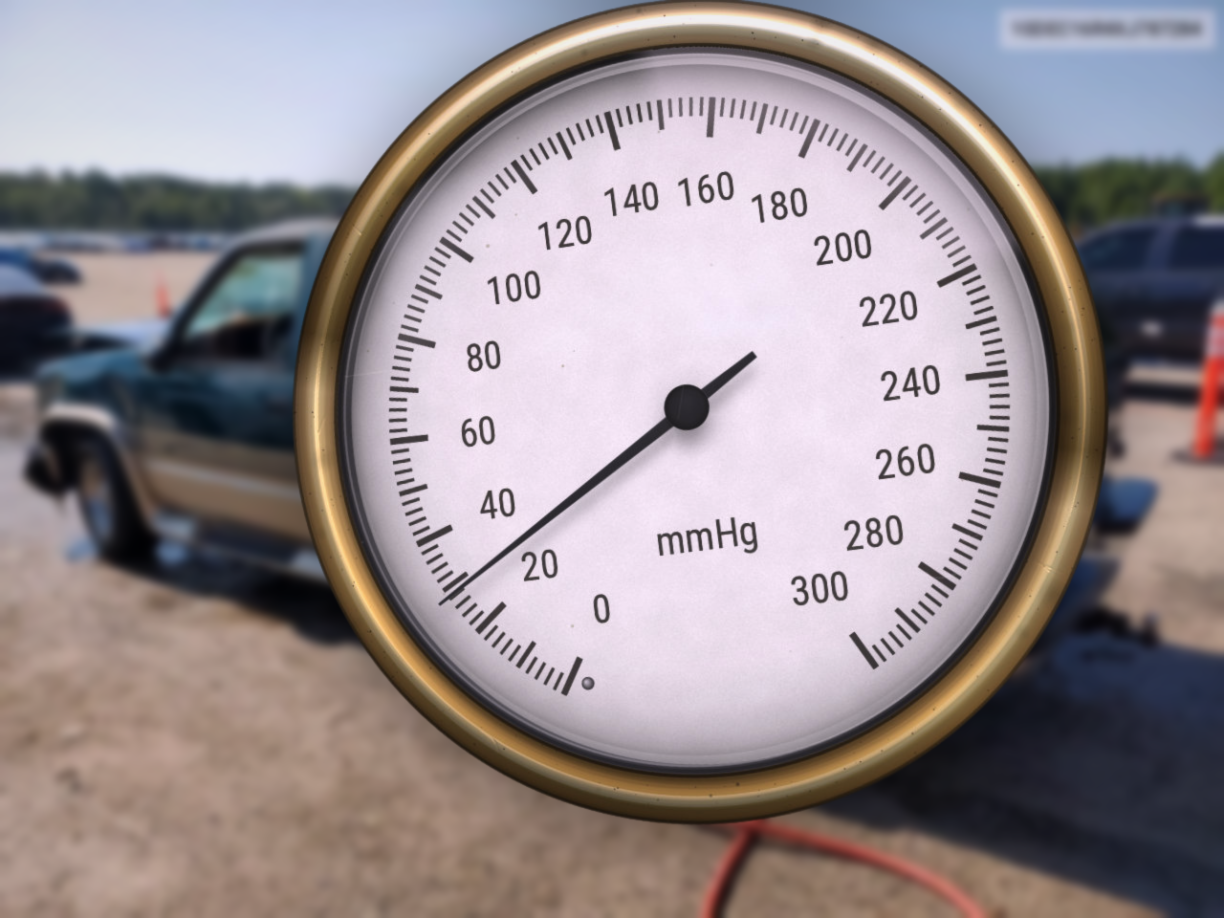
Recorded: value=28 unit=mmHg
